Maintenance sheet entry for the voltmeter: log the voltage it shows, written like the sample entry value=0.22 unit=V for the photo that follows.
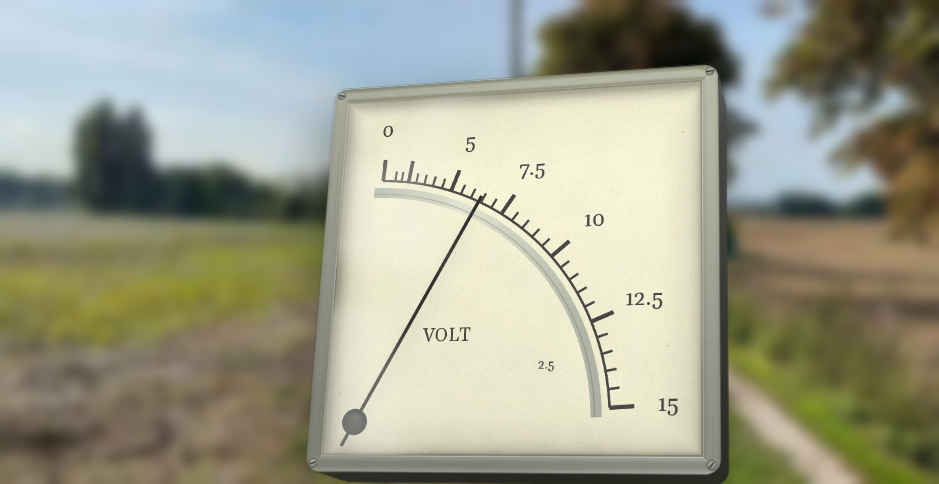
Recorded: value=6.5 unit=V
